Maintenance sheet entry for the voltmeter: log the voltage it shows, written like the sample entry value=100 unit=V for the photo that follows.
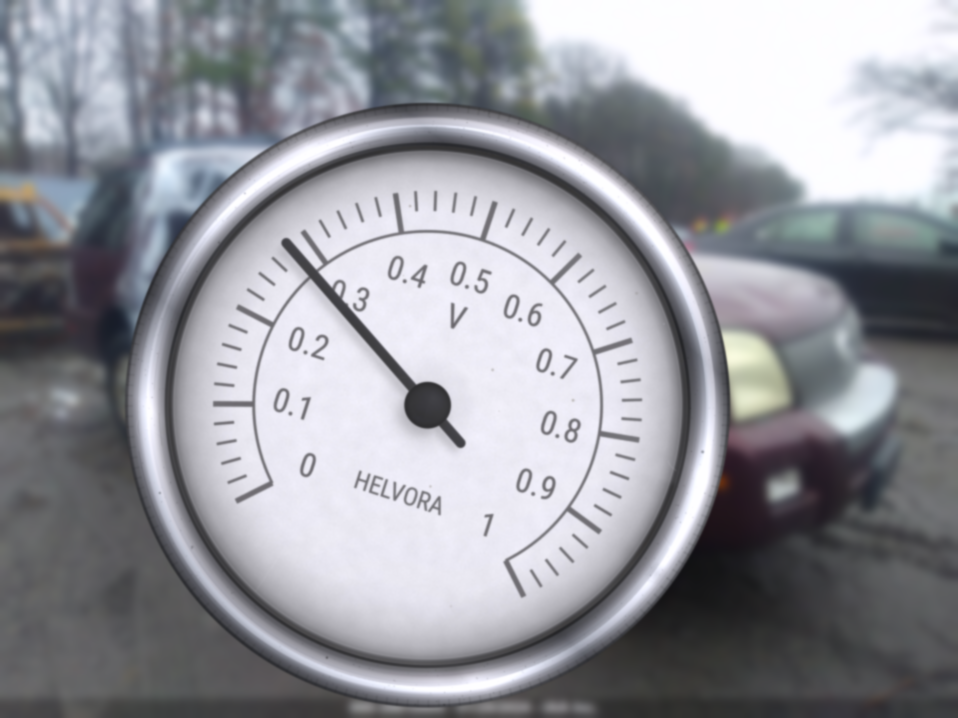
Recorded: value=0.28 unit=V
